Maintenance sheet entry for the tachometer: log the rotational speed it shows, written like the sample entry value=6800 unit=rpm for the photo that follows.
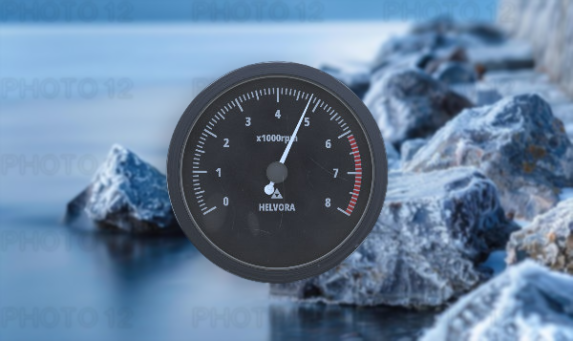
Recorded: value=4800 unit=rpm
